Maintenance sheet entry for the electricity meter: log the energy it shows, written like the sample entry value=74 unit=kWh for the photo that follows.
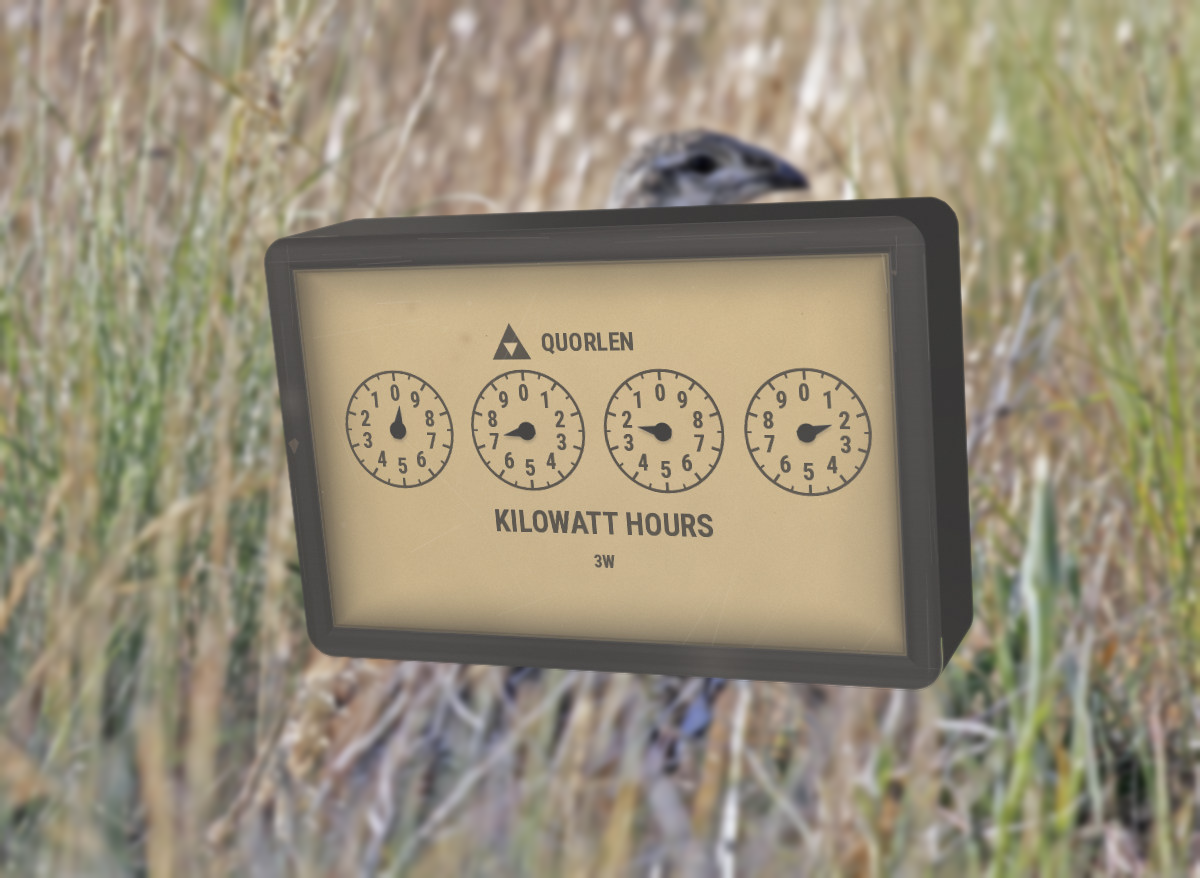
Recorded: value=9722 unit=kWh
